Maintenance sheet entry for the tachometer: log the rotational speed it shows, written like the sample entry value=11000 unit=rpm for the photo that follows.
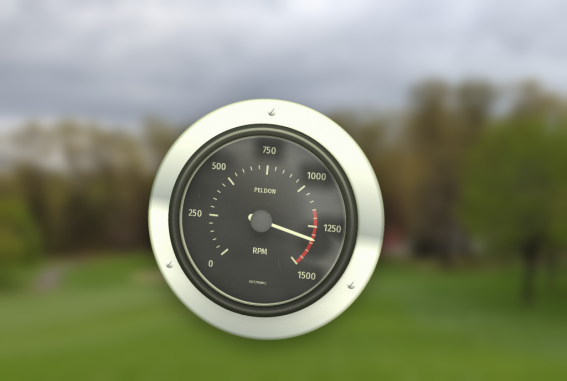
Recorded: value=1325 unit=rpm
